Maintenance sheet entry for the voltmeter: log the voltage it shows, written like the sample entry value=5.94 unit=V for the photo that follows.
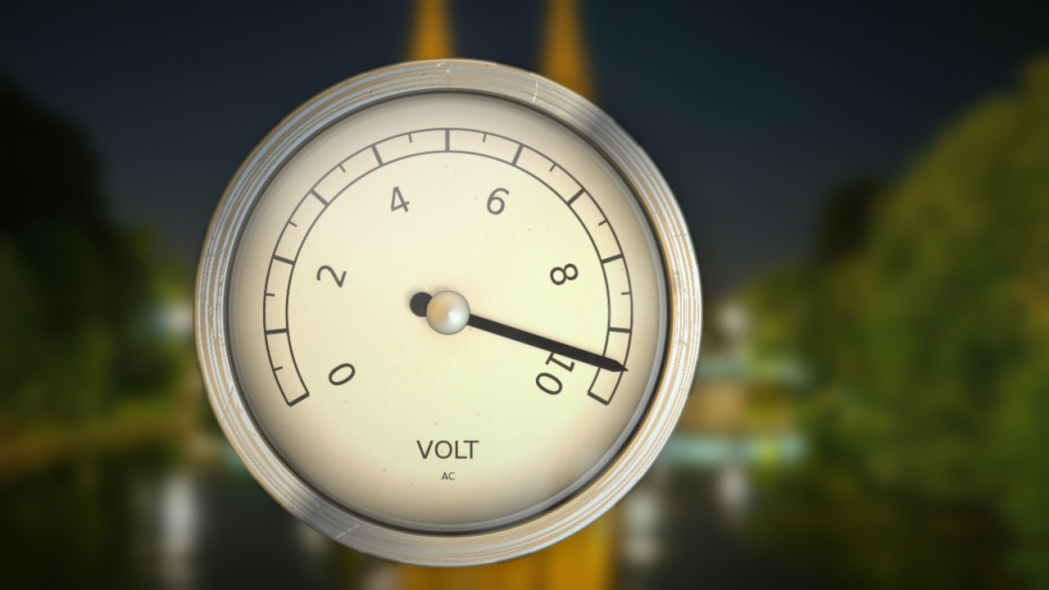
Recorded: value=9.5 unit=V
